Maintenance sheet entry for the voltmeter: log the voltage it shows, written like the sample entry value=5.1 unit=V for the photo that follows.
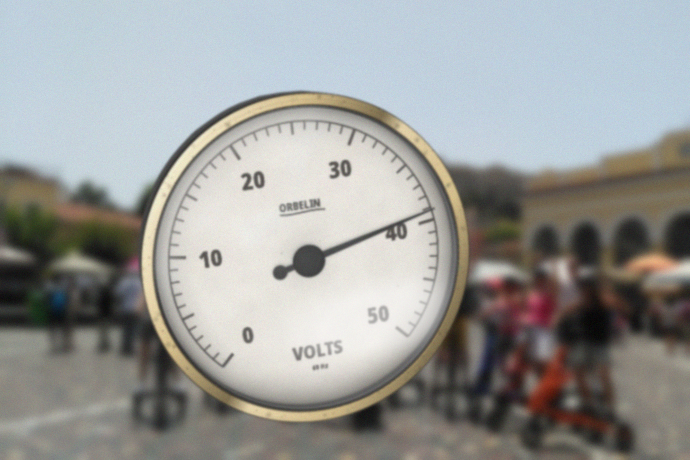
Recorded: value=39 unit=V
